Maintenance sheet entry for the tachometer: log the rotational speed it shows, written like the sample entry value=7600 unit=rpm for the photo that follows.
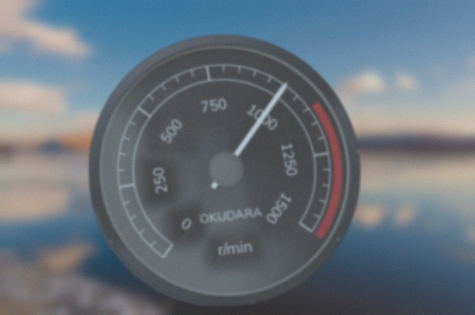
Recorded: value=1000 unit=rpm
